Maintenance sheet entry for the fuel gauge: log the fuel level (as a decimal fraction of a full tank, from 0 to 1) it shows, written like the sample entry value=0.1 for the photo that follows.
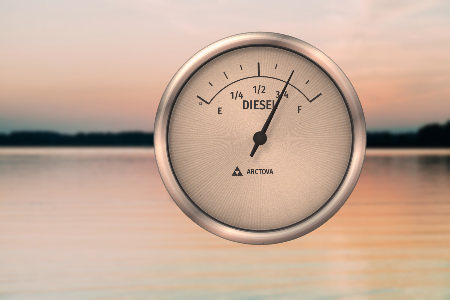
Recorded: value=0.75
